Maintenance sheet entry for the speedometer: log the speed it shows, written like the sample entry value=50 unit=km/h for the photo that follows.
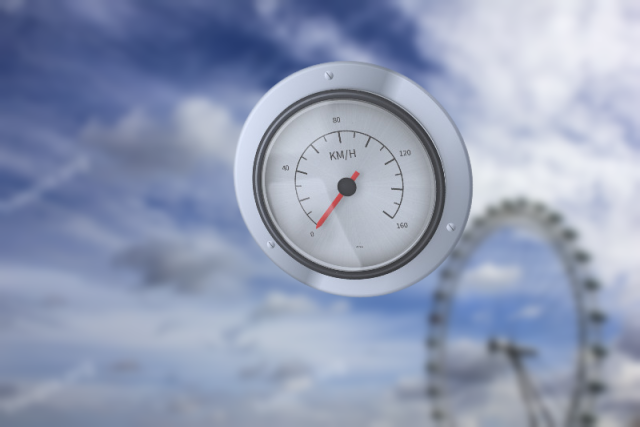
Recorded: value=0 unit=km/h
